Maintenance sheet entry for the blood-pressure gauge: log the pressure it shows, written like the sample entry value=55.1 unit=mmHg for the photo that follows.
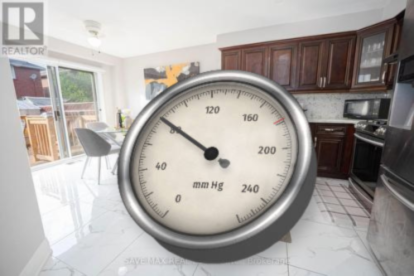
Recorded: value=80 unit=mmHg
